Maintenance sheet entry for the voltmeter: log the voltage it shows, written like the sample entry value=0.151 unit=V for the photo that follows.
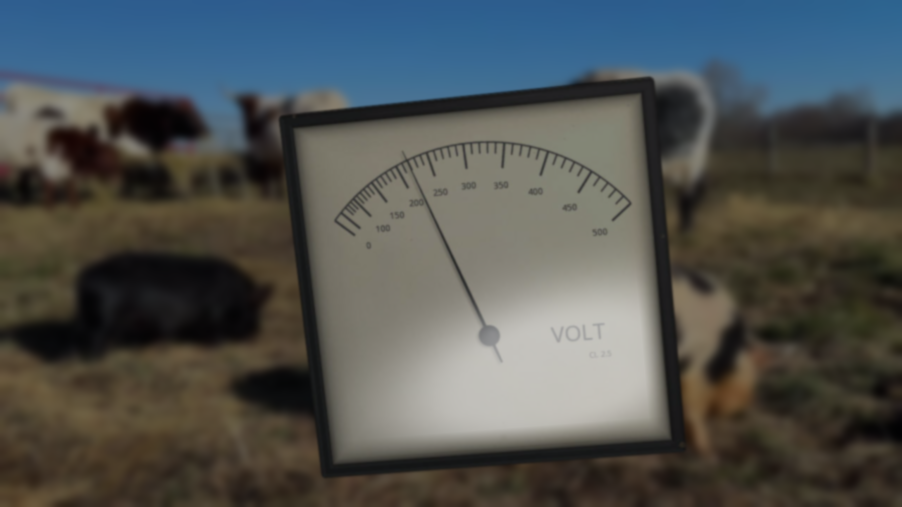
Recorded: value=220 unit=V
